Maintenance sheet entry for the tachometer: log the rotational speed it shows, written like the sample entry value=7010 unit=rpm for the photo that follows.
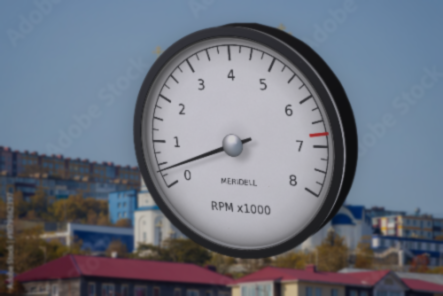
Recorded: value=375 unit=rpm
